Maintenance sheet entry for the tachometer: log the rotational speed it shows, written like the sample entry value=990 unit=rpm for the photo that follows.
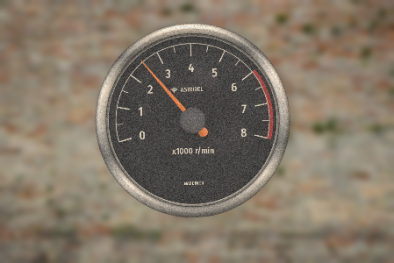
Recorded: value=2500 unit=rpm
